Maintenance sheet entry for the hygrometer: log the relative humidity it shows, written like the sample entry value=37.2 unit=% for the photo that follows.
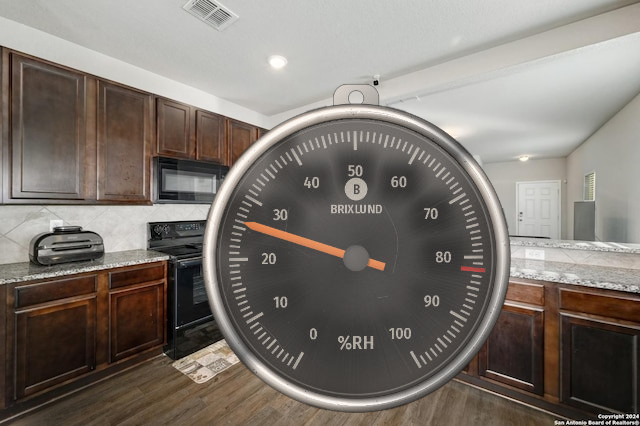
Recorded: value=26 unit=%
